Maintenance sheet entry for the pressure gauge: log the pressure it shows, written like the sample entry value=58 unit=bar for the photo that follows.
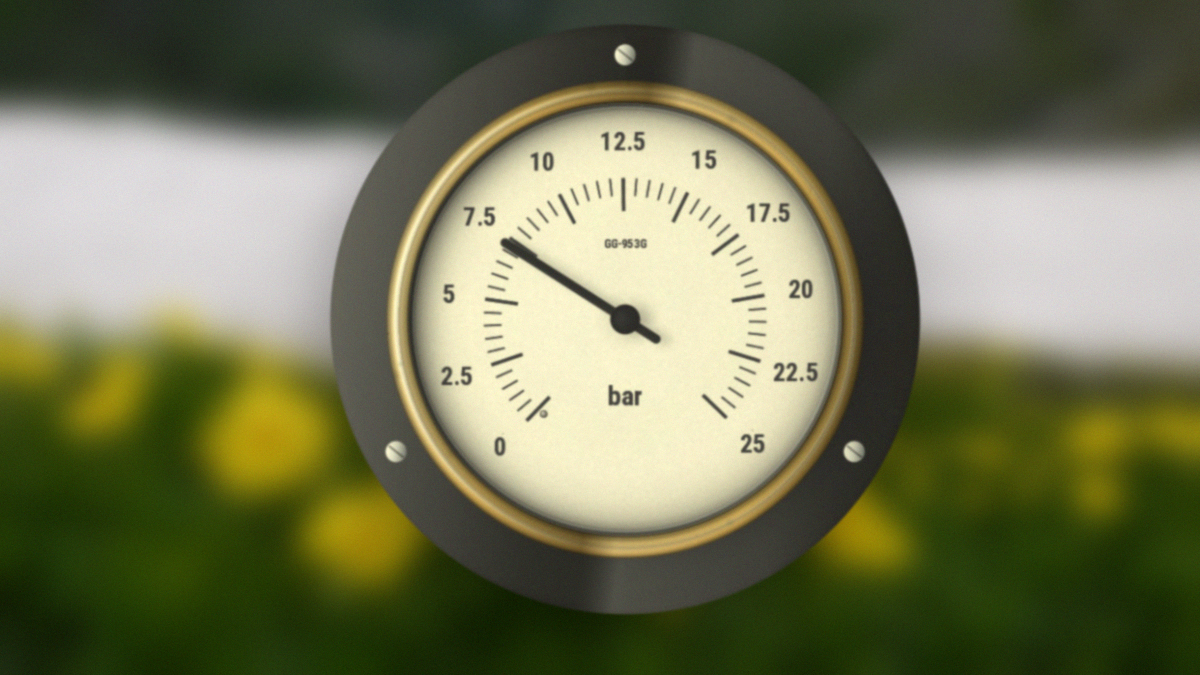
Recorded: value=7.25 unit=bar
